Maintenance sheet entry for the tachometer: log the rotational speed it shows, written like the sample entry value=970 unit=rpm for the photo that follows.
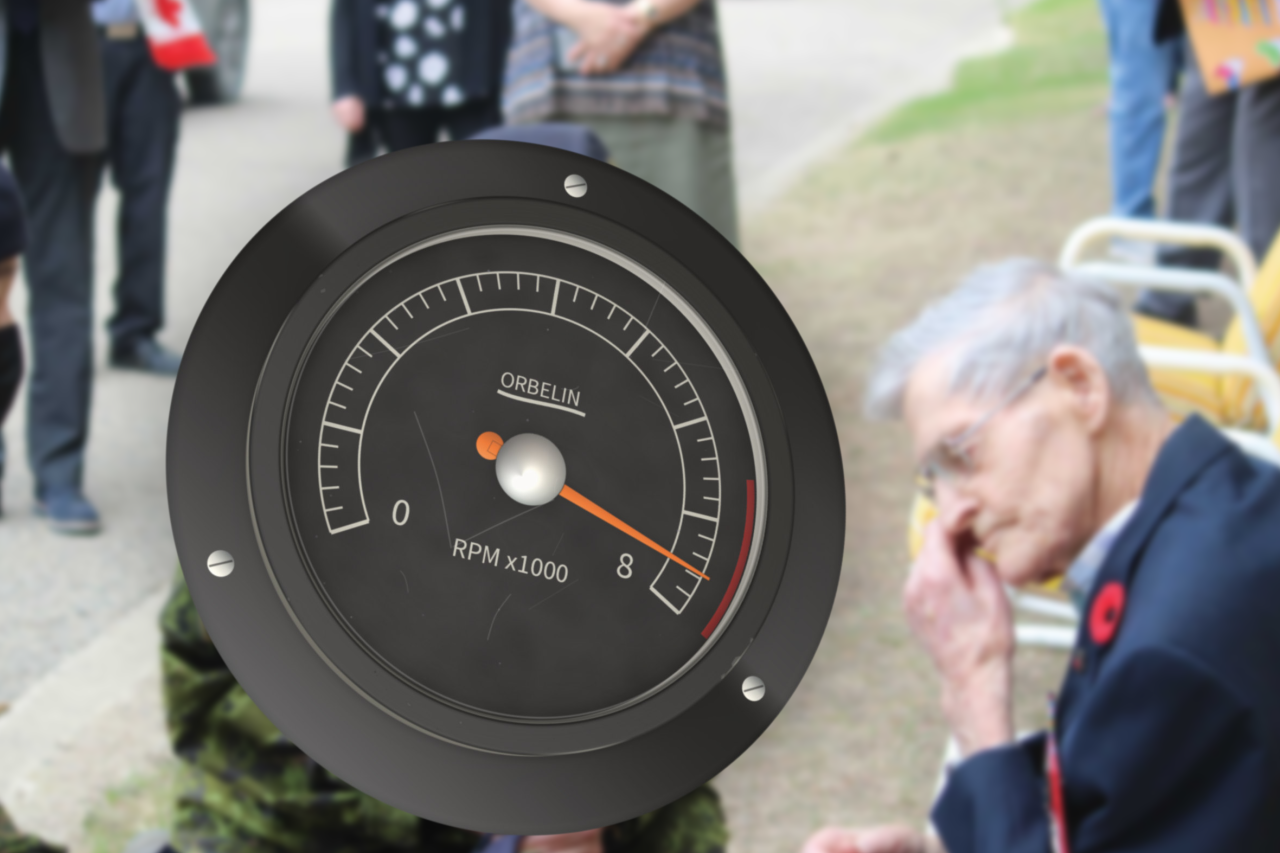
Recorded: value=7600 unit=rpm
